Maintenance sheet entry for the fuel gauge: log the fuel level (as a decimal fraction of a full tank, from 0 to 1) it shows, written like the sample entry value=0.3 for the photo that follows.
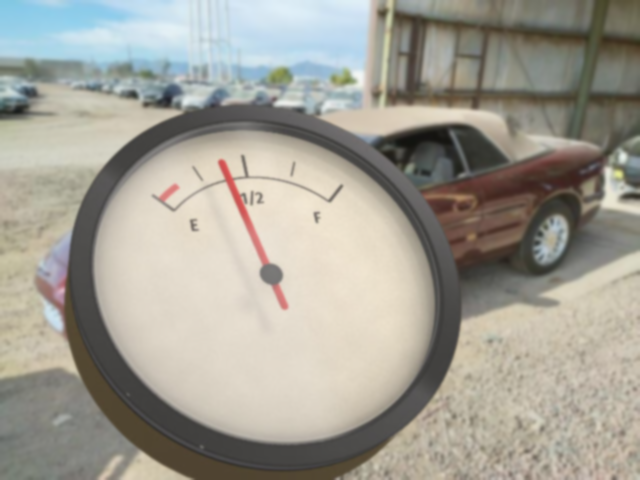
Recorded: value=0.375
